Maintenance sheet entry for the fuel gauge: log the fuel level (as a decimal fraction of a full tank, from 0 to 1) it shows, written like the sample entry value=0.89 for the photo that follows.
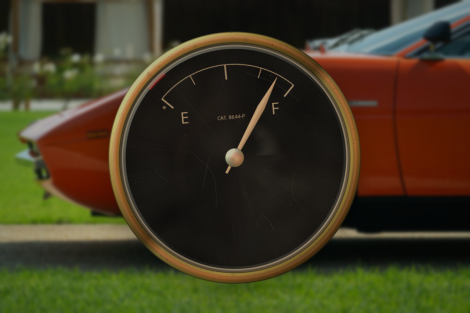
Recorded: value=0.875
